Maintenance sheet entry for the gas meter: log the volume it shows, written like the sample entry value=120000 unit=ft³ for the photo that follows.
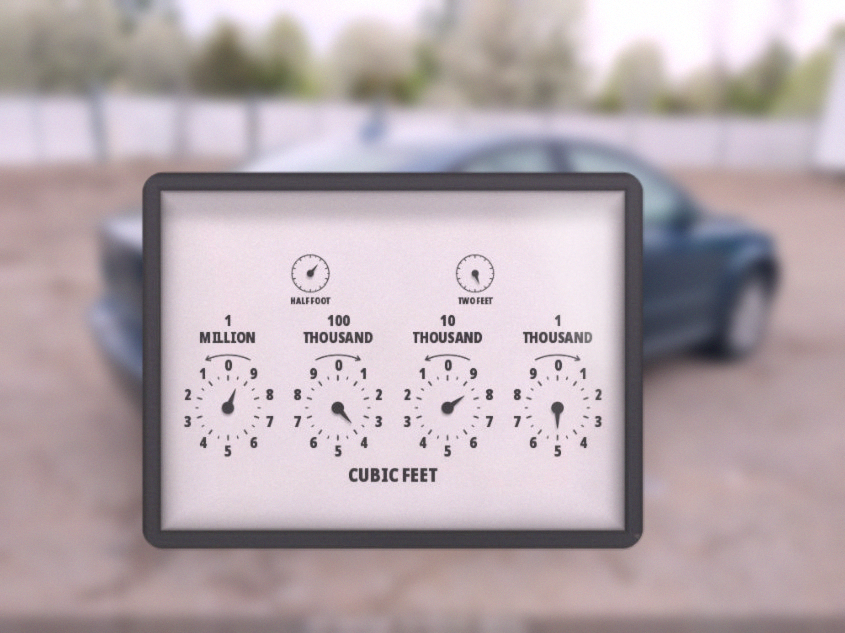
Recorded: value=938500 unit=ft³
